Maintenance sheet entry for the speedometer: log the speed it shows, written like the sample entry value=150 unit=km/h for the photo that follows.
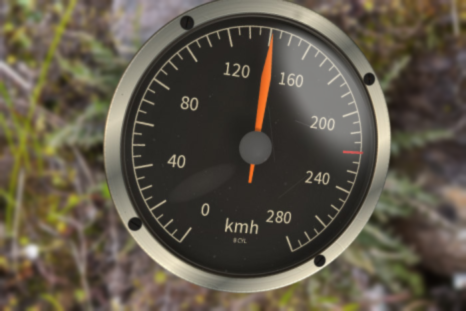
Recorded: value=140 unit=km/h
